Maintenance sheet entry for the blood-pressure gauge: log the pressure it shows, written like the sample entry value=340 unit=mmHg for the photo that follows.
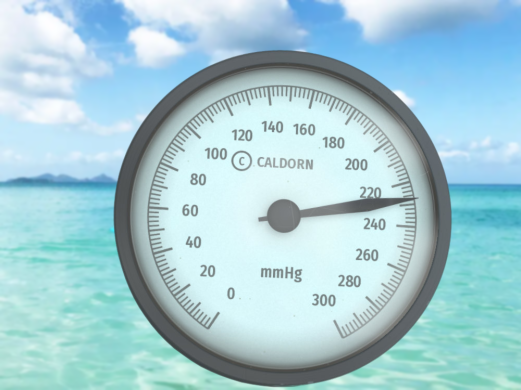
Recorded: value=228 unit=mmHg
